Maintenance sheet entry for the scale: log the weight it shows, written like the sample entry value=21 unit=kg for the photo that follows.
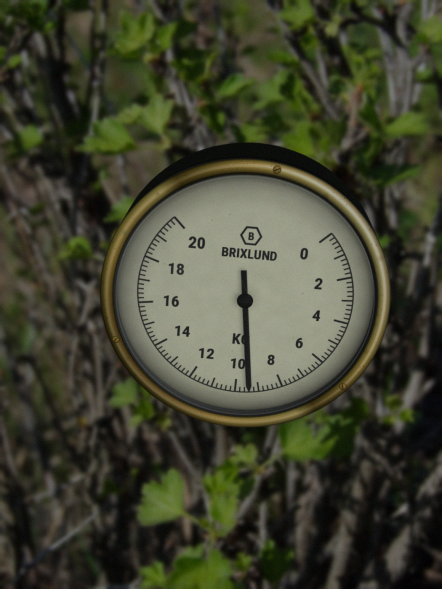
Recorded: value=9.4 unit=kg
